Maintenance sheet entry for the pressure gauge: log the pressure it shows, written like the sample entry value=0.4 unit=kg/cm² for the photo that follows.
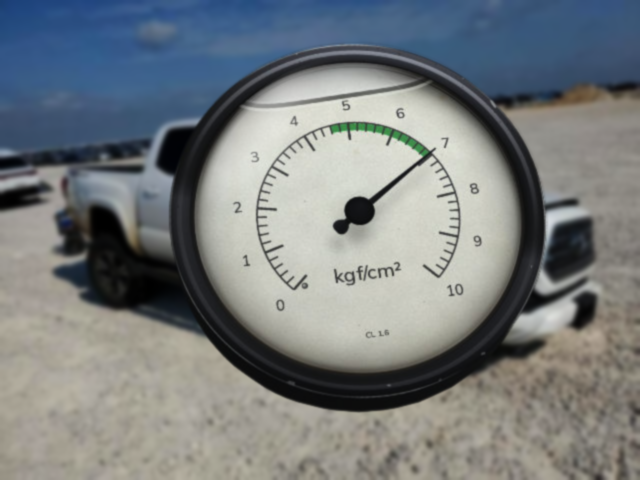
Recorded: value=7 unit=kg/cm²
